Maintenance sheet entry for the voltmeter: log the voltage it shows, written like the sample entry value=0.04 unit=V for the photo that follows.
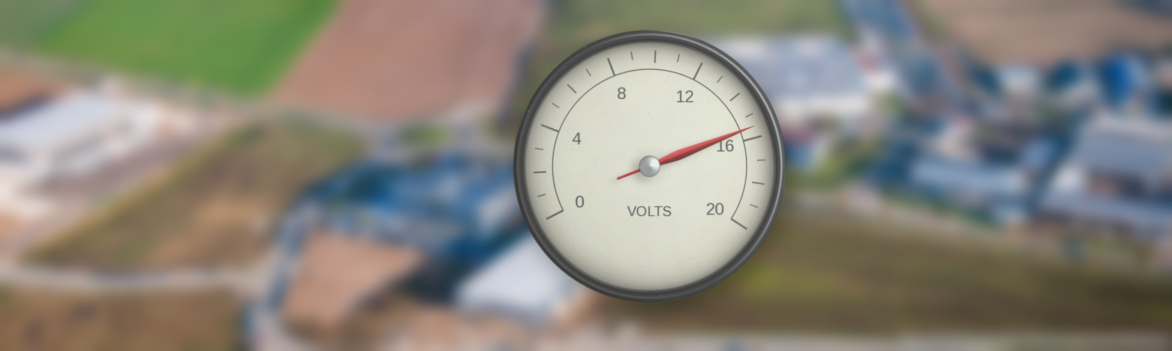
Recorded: value=15.5 unit=V
